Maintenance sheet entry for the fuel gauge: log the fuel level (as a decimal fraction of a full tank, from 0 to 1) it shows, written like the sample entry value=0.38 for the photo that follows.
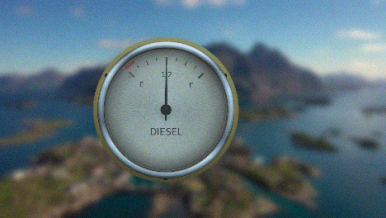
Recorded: value=0.5
